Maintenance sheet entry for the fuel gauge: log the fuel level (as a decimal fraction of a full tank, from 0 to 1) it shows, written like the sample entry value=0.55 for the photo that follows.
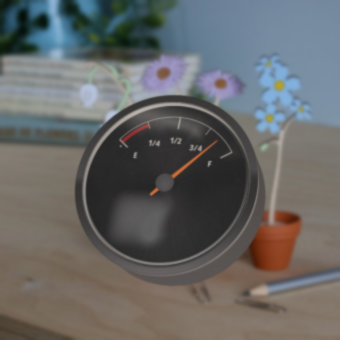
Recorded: value=0.875
